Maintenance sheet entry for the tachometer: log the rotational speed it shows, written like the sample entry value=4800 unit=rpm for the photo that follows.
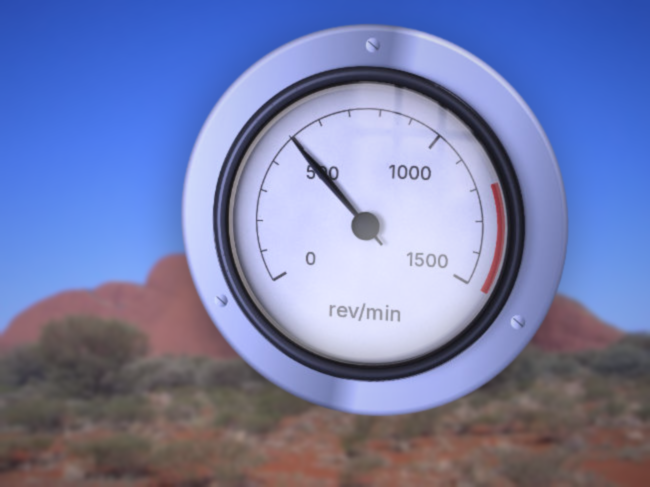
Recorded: value=500 unit=rpm
